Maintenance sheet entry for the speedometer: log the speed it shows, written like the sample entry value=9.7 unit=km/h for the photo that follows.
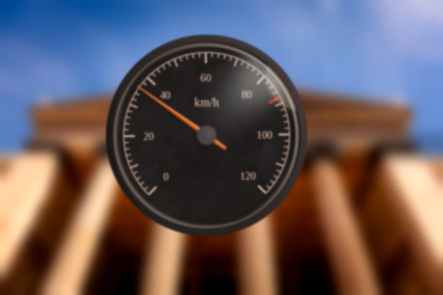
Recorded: value=36 unit=km/h
